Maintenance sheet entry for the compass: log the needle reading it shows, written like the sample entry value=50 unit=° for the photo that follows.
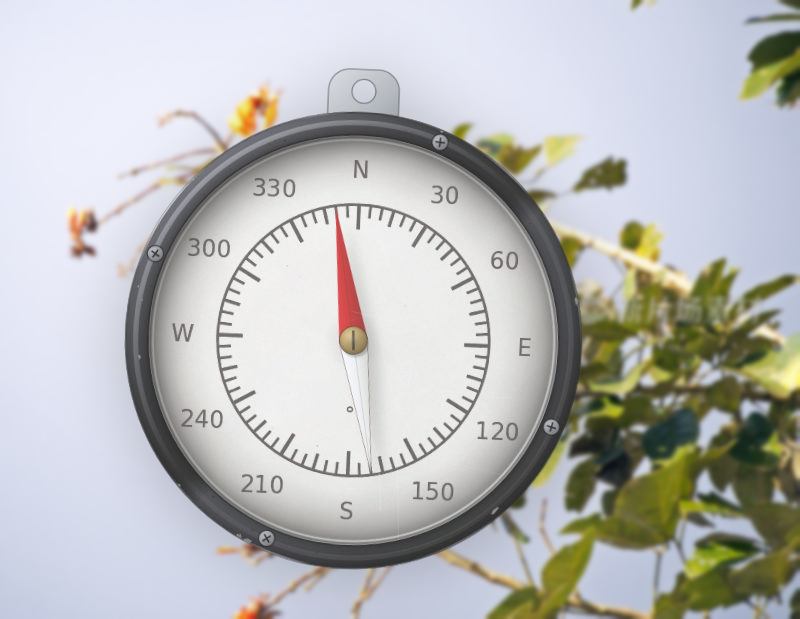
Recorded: value=350 unit=°
